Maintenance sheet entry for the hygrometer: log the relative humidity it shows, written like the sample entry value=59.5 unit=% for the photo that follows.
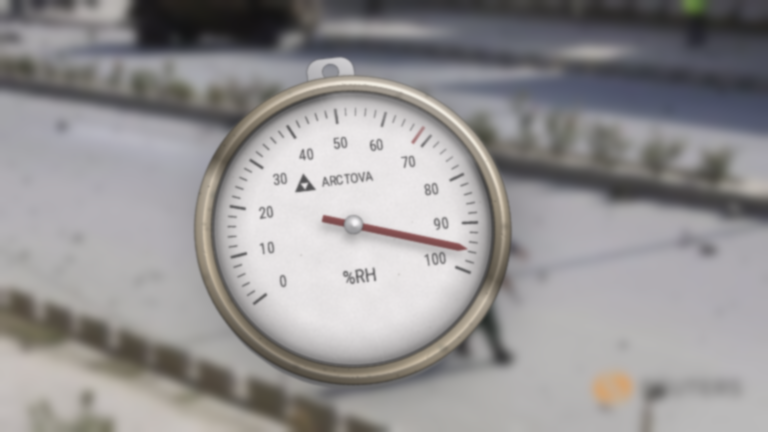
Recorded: value=96 unit=%
